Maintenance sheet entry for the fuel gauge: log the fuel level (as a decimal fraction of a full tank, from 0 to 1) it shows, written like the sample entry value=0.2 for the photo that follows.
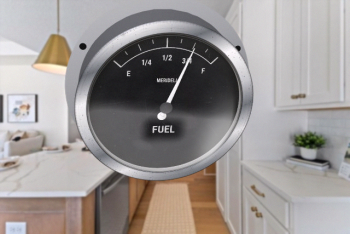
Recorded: value=0.75
